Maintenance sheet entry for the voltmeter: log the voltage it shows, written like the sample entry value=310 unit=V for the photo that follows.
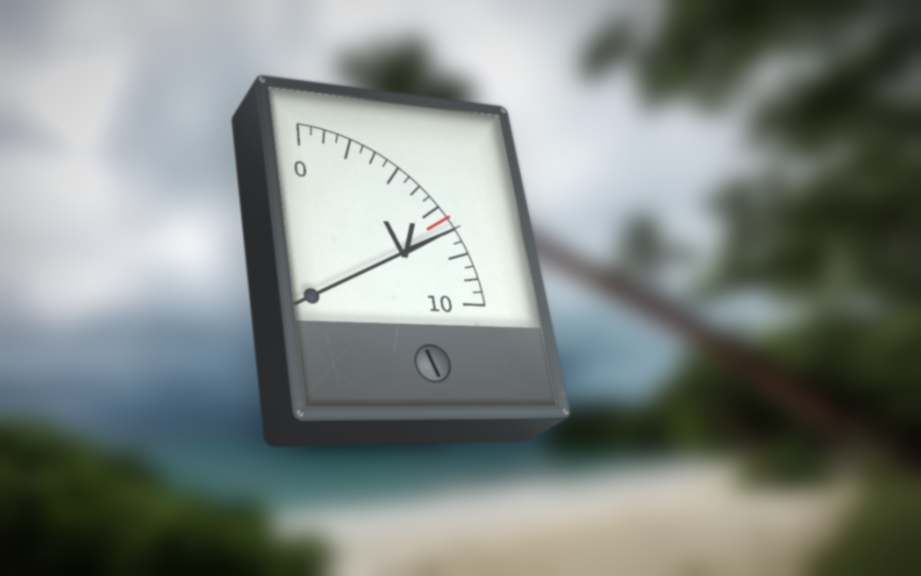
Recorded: value=7 unit=V
